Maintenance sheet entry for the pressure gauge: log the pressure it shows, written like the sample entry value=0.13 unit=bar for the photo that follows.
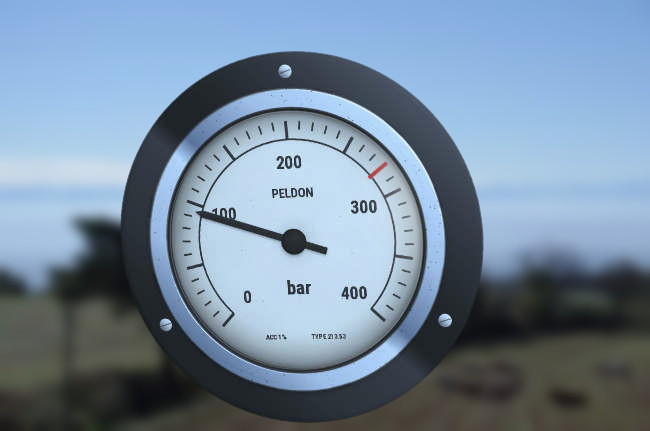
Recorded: value=95 unit=bar
